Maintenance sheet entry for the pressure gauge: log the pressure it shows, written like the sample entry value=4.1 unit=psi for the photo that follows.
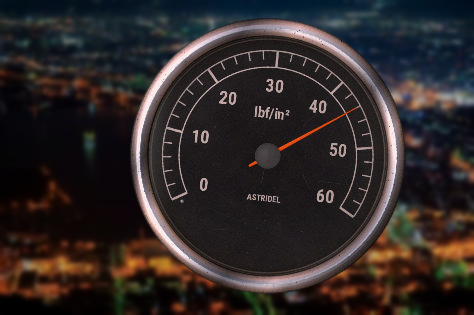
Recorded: value=44 unit=psi
